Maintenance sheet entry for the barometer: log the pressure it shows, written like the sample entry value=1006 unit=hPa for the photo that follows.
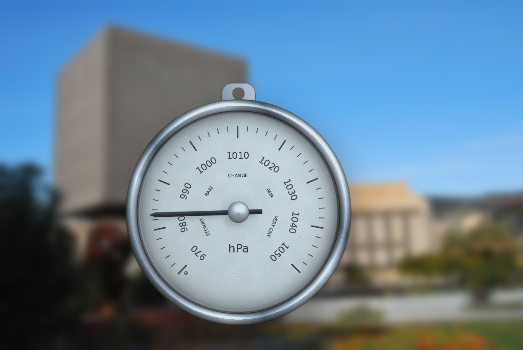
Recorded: value=983 unit=hPa
